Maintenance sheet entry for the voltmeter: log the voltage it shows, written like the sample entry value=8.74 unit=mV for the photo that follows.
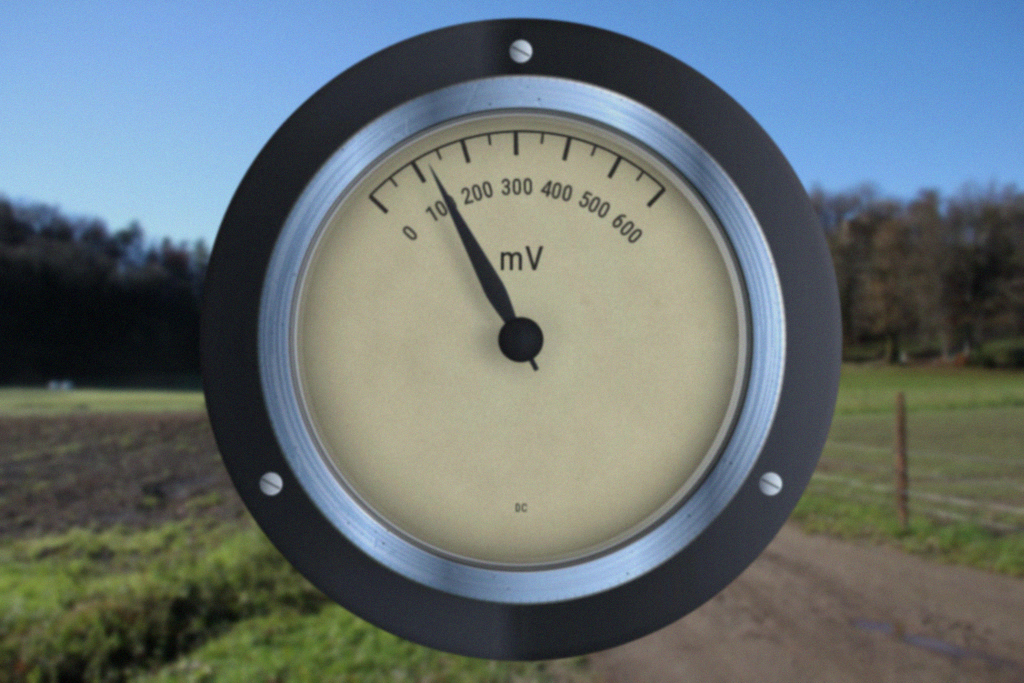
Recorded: value=125 unit=mV
